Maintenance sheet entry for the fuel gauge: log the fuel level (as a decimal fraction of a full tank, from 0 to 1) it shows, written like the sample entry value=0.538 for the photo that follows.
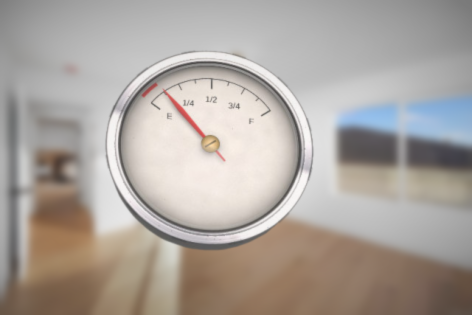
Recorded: value=0.125
